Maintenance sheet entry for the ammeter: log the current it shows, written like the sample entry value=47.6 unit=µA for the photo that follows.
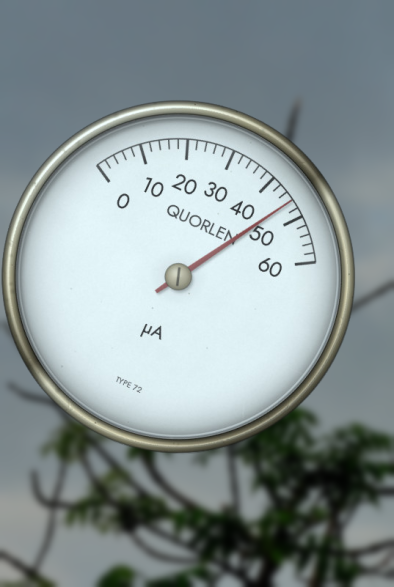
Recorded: value=46 unit=µA
